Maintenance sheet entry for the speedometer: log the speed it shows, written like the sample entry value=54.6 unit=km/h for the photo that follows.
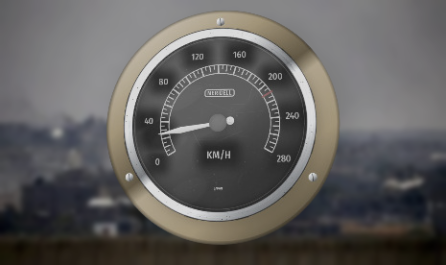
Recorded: value=25 unit=km/h
